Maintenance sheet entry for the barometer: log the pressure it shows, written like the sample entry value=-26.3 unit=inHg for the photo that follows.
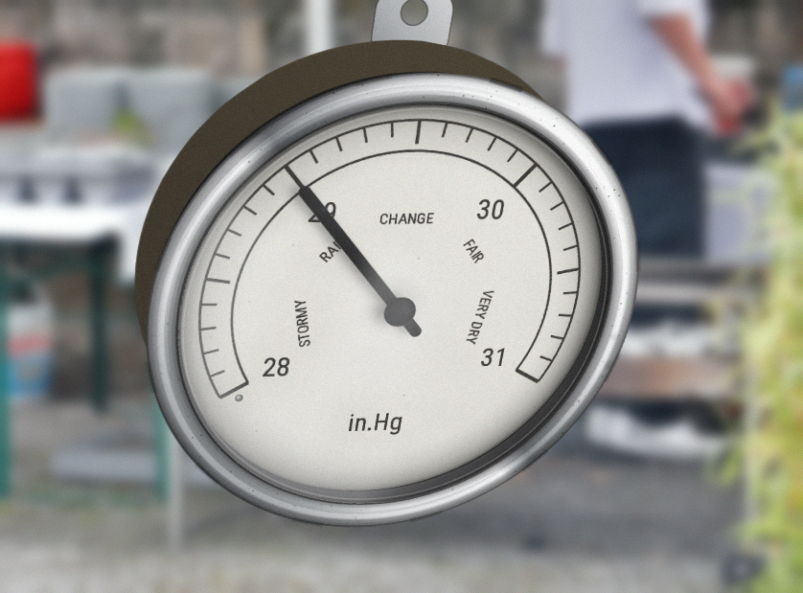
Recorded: value=29 unit=inHg
